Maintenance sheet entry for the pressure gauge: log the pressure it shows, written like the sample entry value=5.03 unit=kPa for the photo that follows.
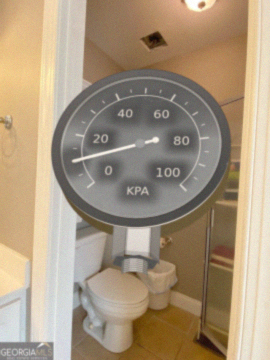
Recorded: value=10 unit=kPa
